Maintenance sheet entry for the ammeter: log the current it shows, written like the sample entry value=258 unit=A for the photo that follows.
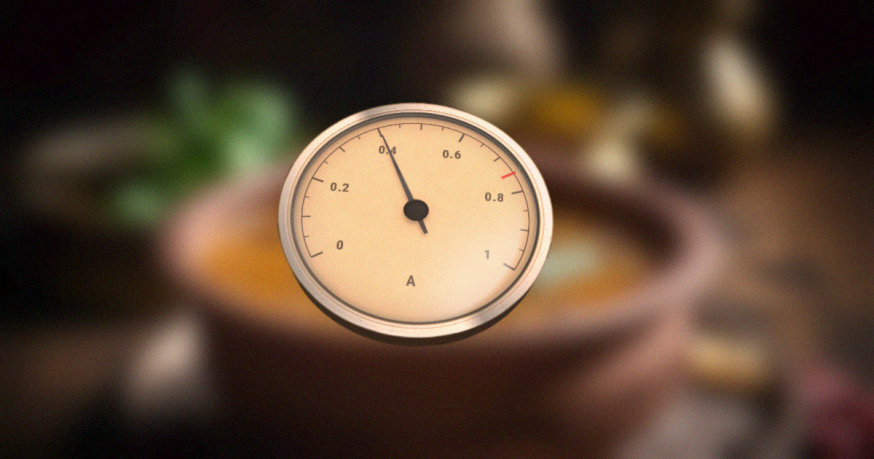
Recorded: value=0.4 unit=A
